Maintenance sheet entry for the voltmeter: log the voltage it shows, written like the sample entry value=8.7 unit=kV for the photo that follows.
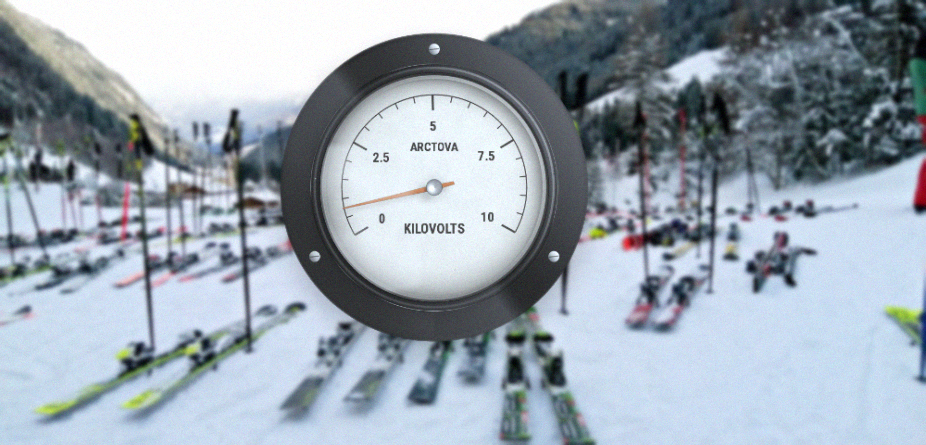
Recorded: value=0.75 unit=kV
